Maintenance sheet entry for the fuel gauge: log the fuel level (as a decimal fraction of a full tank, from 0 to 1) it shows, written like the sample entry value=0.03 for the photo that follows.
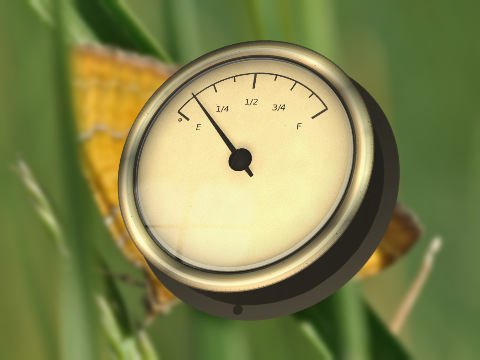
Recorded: value=0.125
